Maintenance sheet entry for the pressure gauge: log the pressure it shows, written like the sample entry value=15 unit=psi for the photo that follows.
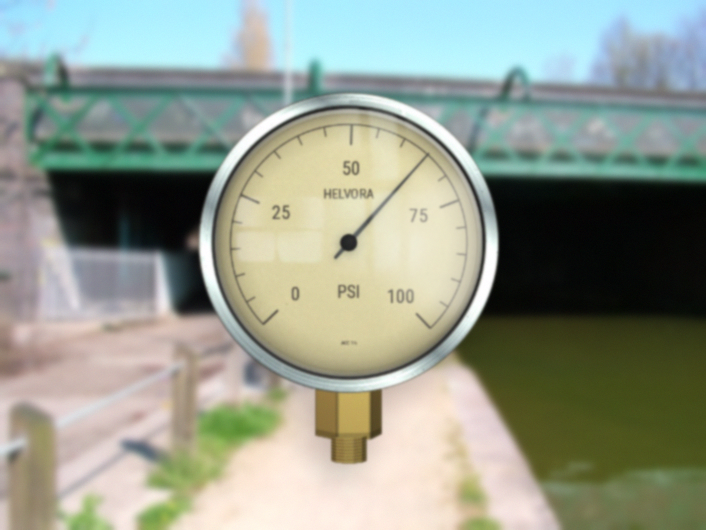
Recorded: value=65 unit=psi
